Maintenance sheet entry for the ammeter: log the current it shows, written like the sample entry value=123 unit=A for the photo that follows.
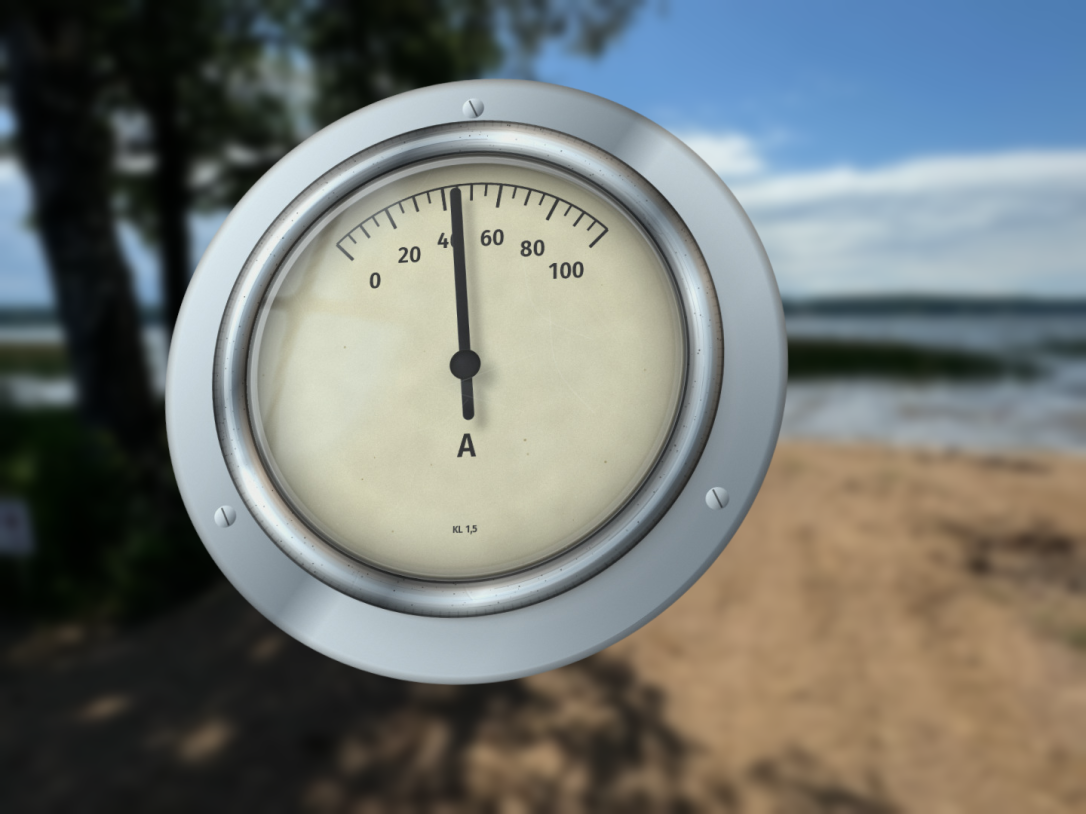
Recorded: value=45 unit=A
